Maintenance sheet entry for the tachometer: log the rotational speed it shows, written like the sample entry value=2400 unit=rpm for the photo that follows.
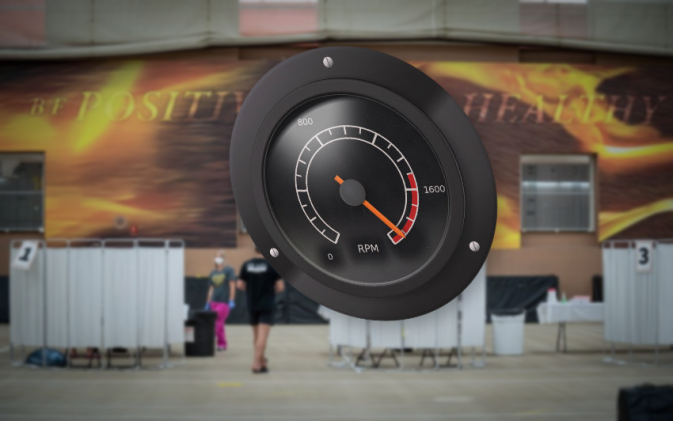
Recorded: value=1900 unit=rpm
